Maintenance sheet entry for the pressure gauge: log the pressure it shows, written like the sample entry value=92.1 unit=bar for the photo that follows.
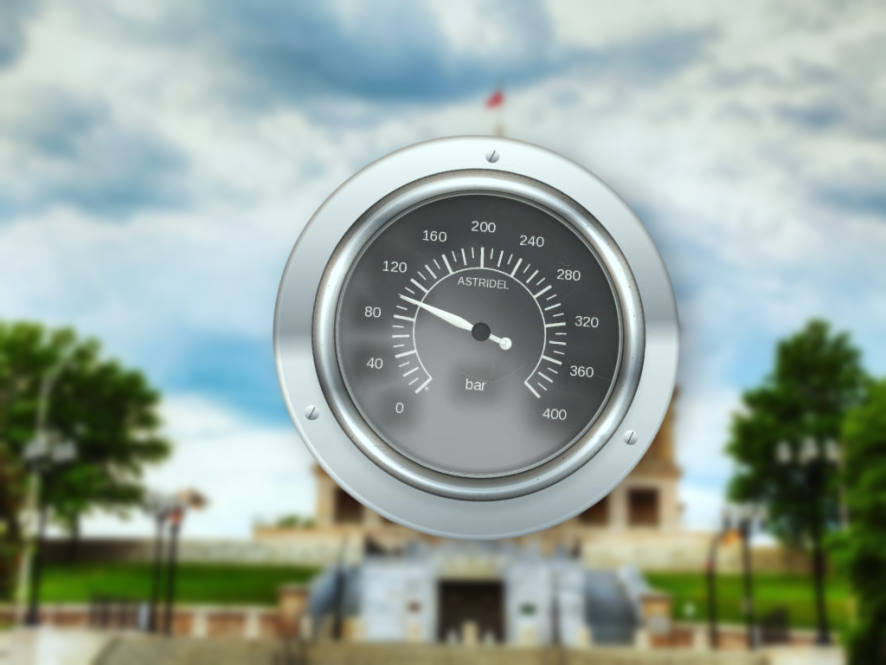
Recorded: value=100 unit=bar
